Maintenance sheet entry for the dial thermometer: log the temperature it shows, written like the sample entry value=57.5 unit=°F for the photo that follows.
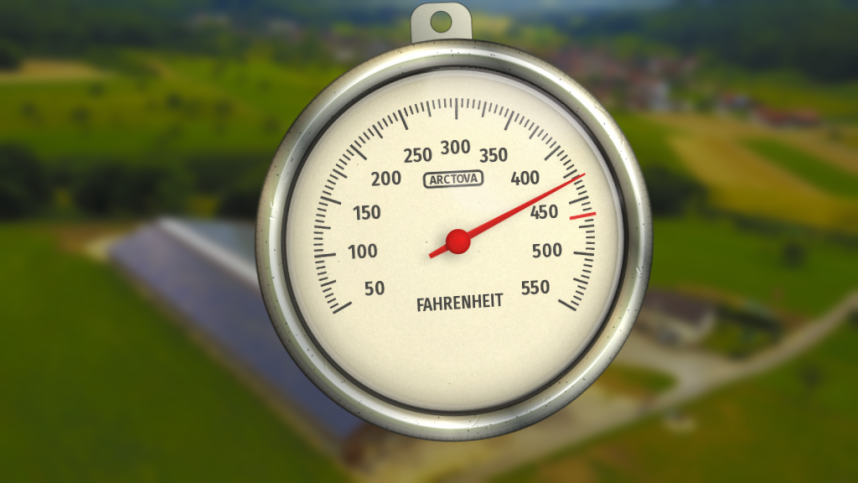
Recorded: value=430 unit=°F
